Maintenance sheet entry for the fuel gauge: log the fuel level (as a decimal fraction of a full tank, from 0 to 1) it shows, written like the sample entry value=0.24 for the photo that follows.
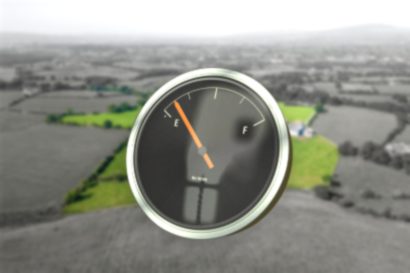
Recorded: value=0.125
